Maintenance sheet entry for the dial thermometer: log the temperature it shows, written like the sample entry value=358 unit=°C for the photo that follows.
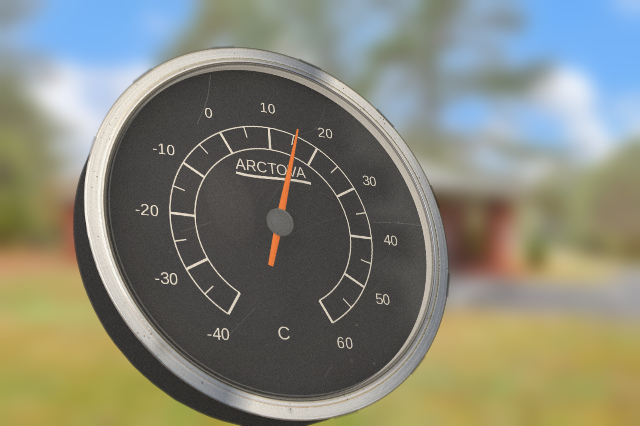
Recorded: value=15 unit=°C
